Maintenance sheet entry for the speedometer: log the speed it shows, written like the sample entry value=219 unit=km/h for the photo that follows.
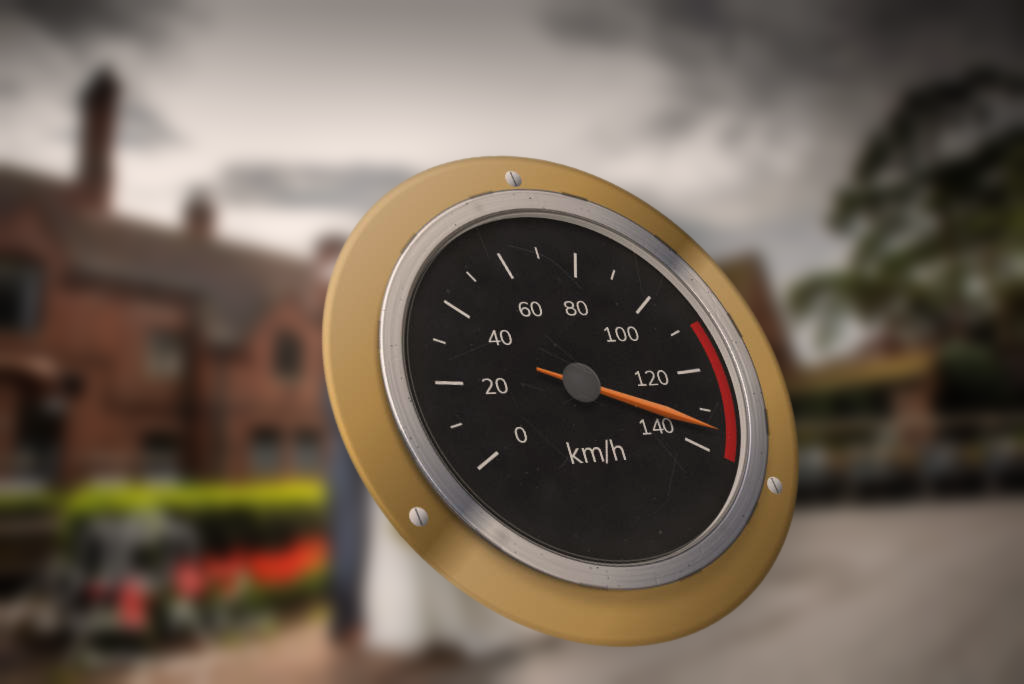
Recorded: value=135 unit=km/h
